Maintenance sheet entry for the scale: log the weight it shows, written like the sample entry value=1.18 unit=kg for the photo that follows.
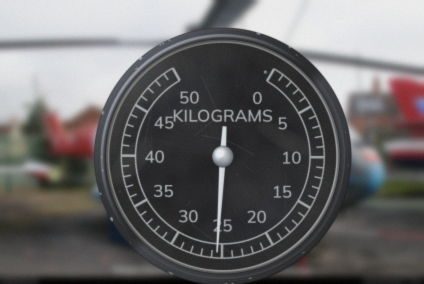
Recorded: value=25.5 unit=kg
